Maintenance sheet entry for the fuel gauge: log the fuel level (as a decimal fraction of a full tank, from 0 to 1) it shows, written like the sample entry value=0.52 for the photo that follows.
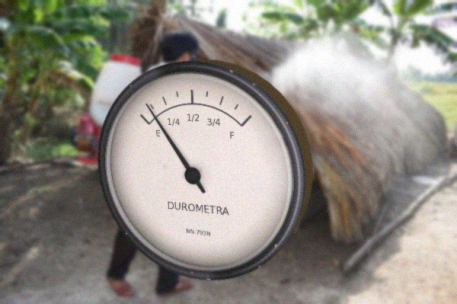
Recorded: value=0.125
